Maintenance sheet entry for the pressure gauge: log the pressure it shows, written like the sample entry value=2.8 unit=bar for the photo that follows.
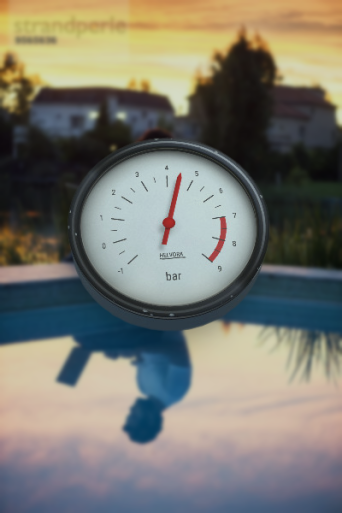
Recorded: value=4.5 unit=bar
